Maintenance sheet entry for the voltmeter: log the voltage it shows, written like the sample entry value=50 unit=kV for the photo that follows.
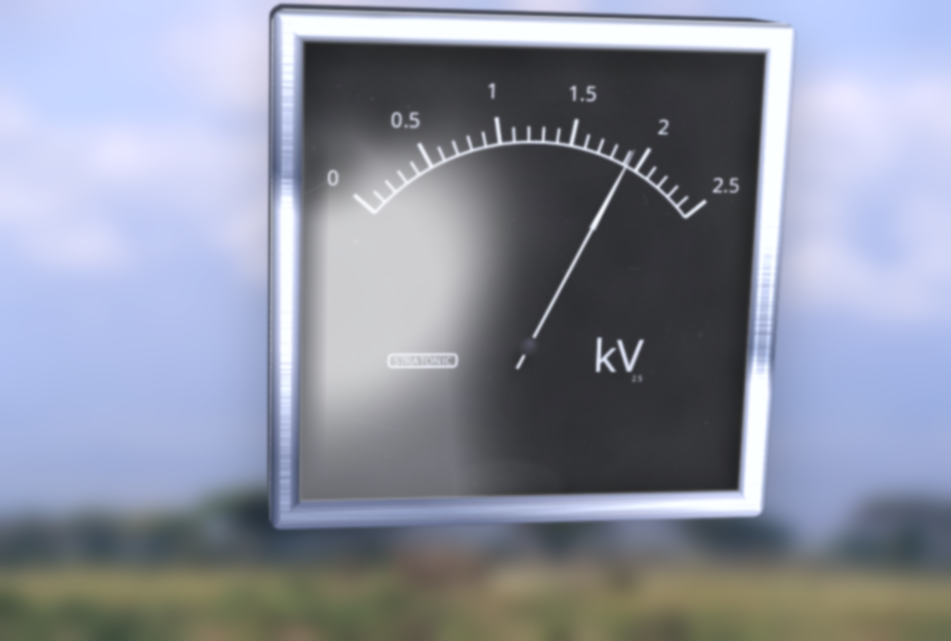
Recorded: value=1.9 unit=kV
